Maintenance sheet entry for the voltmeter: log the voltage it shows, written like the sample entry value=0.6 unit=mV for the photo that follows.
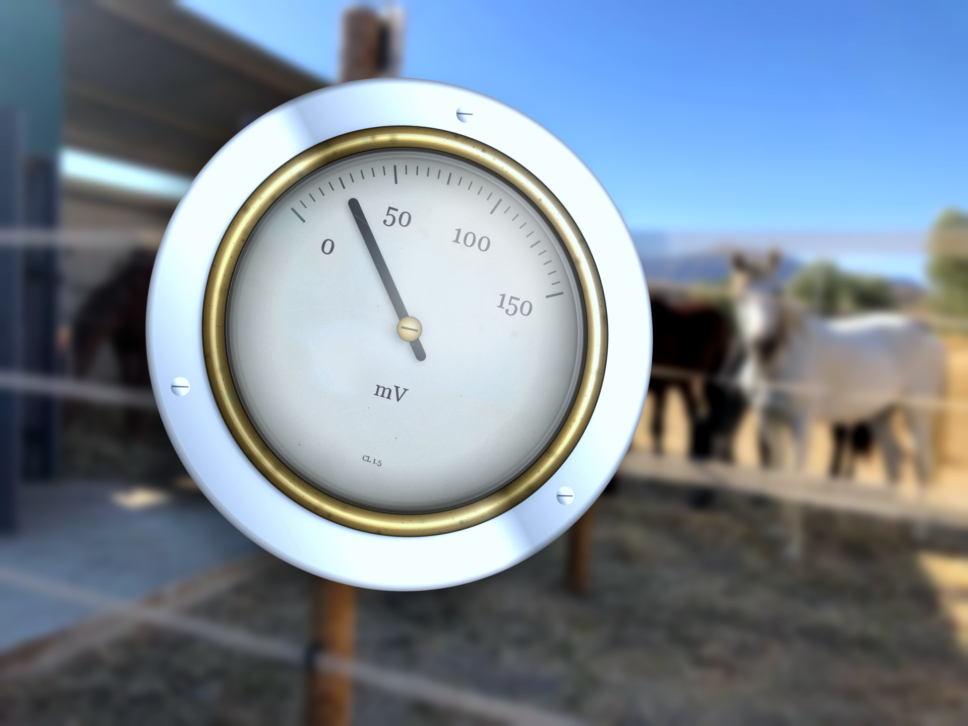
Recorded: value=25 unit=mV
